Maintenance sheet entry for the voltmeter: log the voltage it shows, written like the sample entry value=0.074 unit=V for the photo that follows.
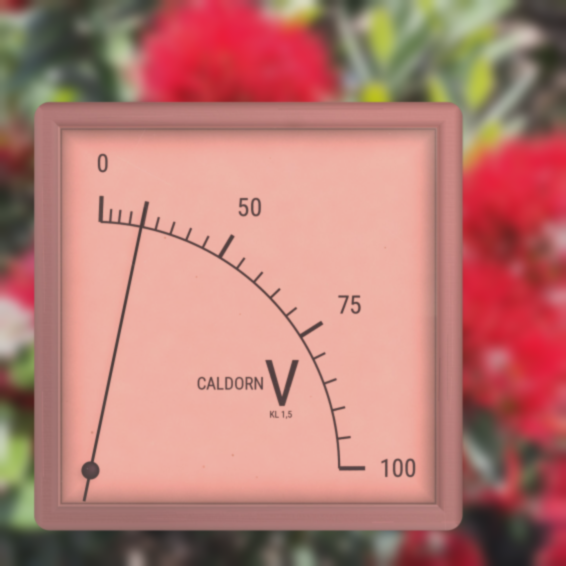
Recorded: value=25 unit=V
